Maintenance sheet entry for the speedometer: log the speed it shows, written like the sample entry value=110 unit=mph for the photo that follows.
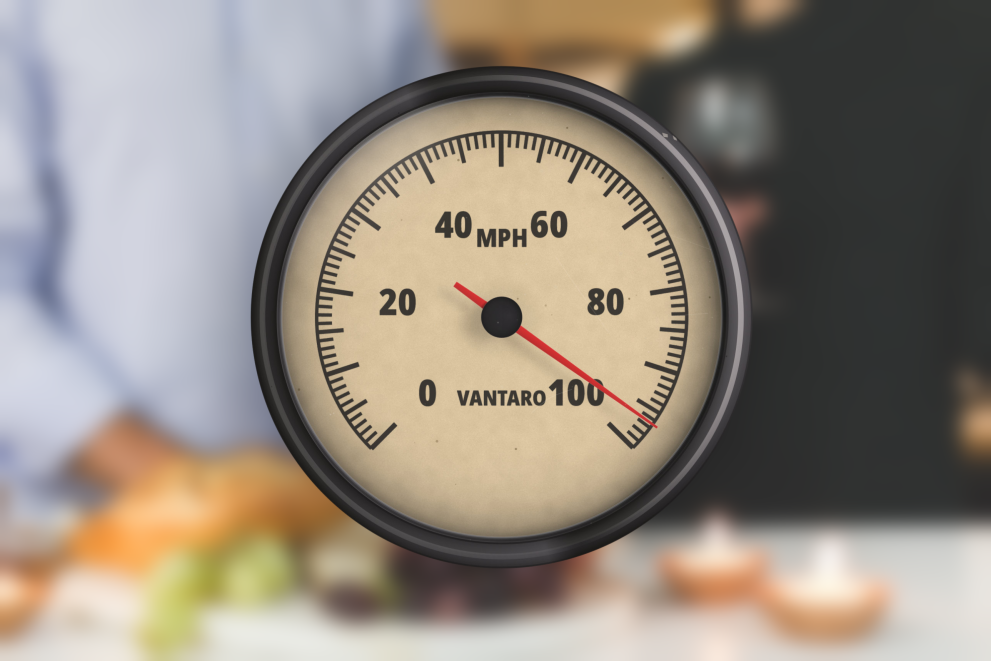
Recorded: value=96.5 unit=mph
